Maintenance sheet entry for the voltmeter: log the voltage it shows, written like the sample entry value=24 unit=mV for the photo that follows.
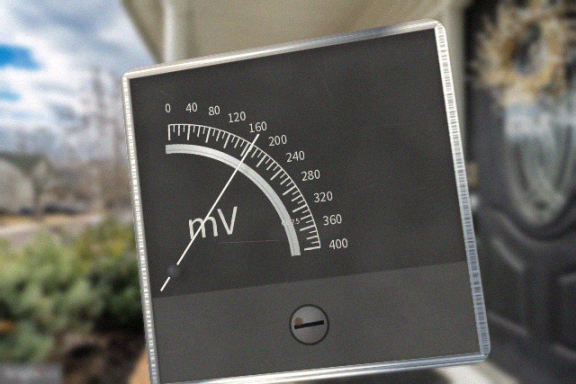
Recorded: value=170 unit=mV
